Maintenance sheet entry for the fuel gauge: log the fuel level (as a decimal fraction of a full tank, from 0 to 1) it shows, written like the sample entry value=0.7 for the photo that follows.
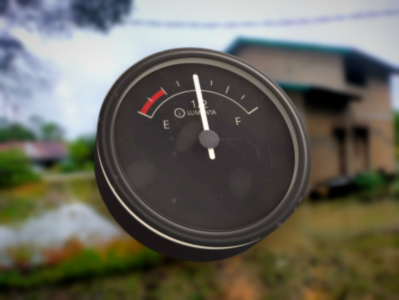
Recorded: value=0.5
